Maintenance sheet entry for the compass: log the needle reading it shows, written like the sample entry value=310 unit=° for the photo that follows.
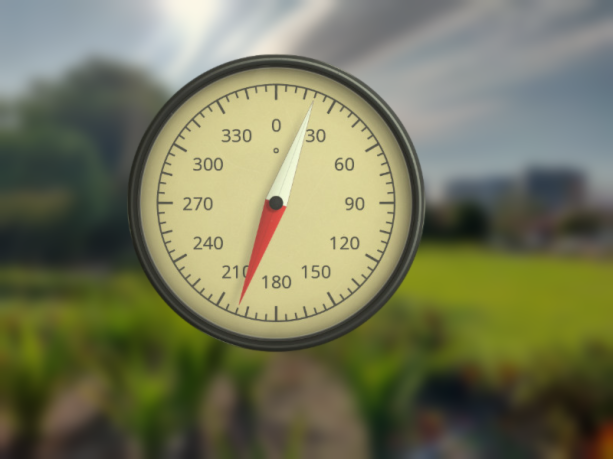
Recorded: value=200 unit=°
